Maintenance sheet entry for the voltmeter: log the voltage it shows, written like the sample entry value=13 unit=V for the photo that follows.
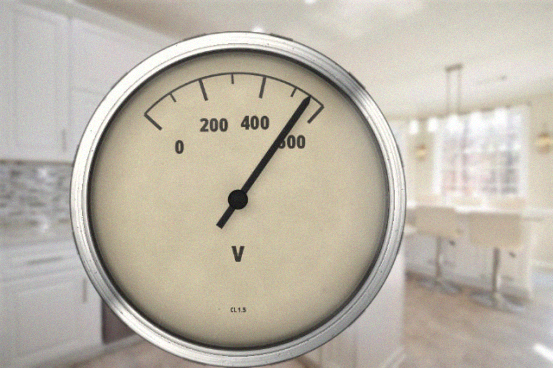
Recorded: value=550 unit=V
